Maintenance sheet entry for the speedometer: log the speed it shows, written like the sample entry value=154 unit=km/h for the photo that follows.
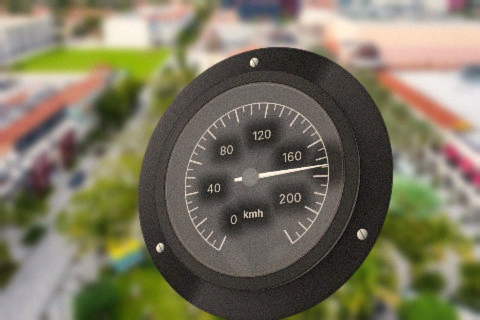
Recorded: value=175 unit=km/h
